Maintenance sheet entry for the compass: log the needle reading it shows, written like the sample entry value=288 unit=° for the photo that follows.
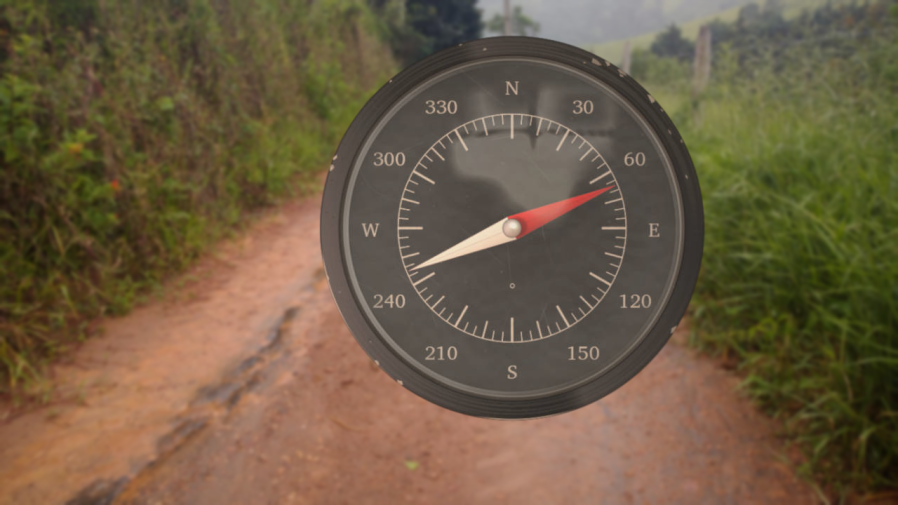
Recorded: value=67.5 unit=°
